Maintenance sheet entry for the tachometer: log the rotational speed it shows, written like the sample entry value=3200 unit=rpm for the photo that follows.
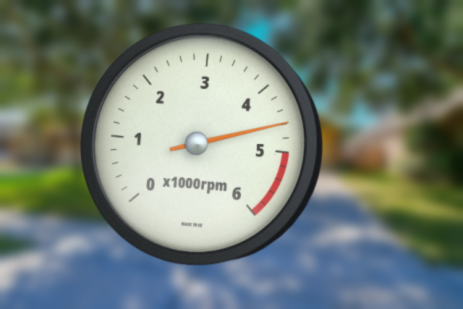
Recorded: value=4600 unit=rpm
